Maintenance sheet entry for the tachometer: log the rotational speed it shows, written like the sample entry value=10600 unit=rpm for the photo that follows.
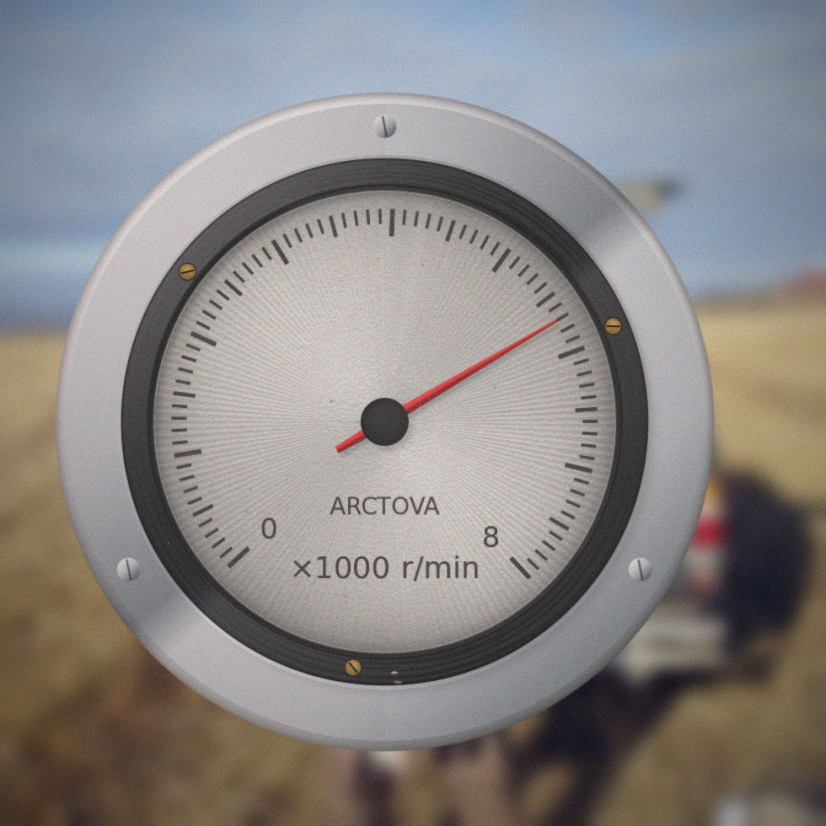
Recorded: value=5700 unit=rpm
